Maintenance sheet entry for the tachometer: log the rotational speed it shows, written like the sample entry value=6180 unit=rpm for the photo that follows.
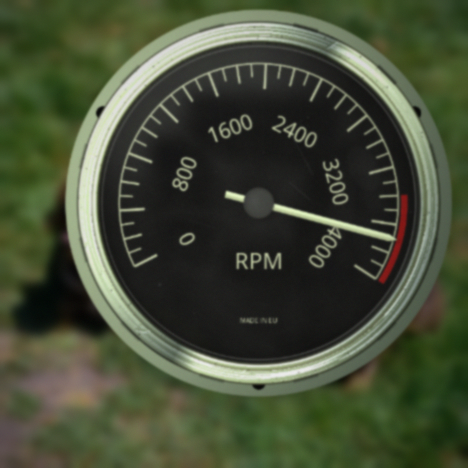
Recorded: value=3700 unit=rpm
